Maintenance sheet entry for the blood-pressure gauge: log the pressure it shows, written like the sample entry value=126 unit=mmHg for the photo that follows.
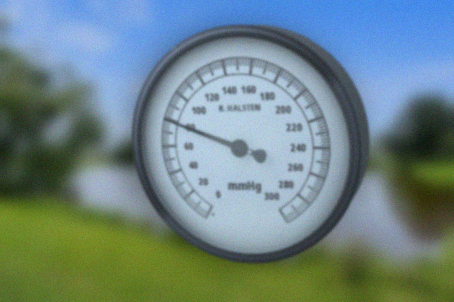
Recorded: value=80 unit=mmHg
